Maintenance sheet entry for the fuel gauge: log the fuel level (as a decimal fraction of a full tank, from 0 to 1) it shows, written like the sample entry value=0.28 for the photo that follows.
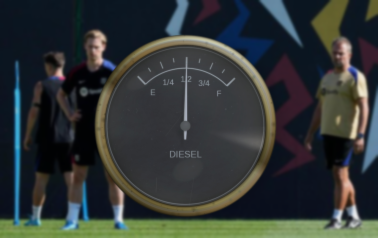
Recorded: value=0.5
